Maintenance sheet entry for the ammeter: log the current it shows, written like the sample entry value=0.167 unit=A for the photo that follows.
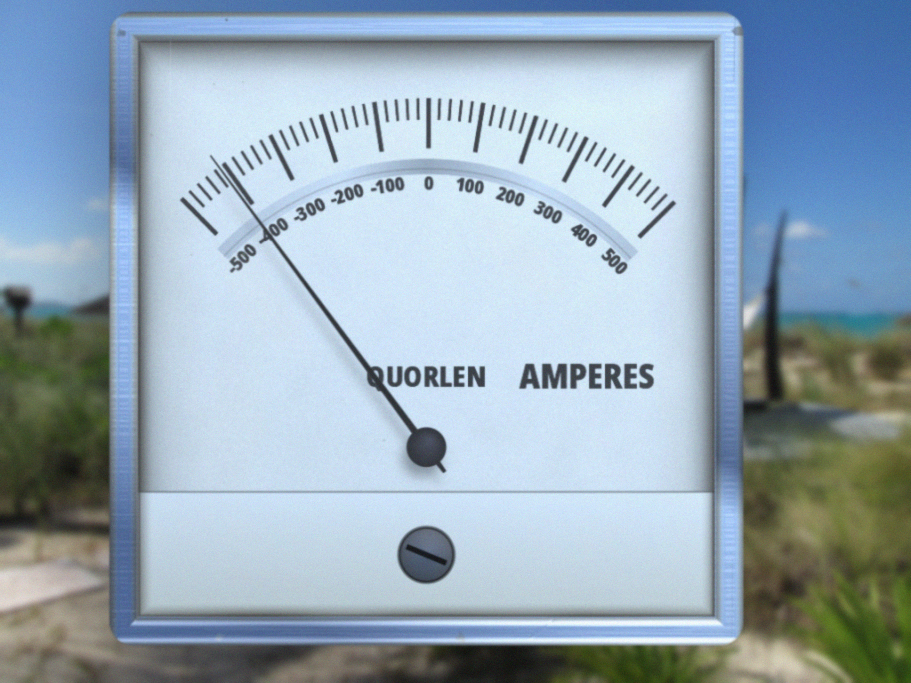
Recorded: value=-410 unit=A
